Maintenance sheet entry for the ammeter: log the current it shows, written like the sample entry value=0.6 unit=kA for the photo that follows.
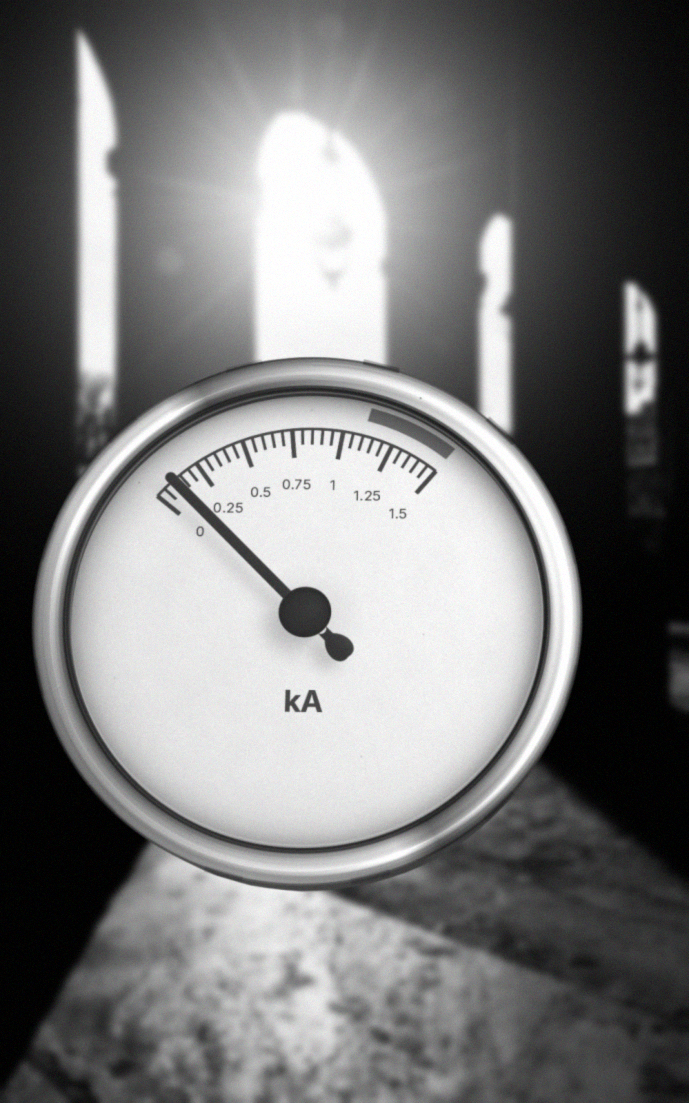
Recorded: value=0.1 unit=kA
